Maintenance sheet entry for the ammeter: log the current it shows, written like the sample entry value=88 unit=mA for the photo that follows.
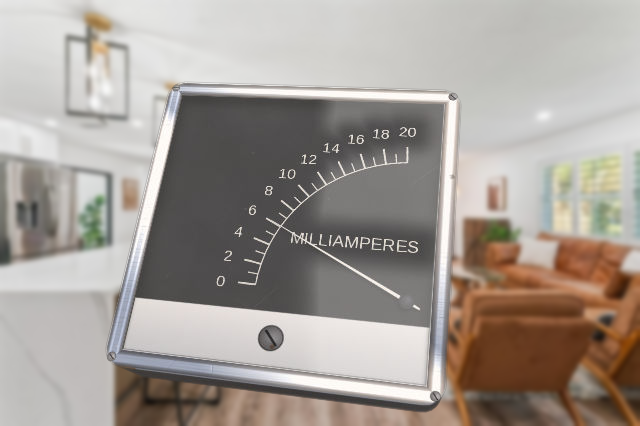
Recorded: value=6 unit=mA
